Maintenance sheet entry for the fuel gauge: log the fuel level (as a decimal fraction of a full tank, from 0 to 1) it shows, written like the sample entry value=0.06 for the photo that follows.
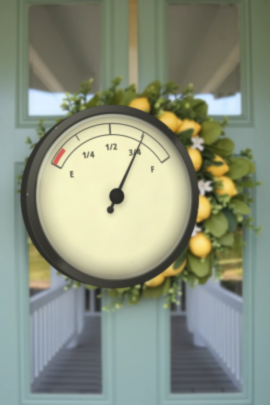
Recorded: value=0.75
